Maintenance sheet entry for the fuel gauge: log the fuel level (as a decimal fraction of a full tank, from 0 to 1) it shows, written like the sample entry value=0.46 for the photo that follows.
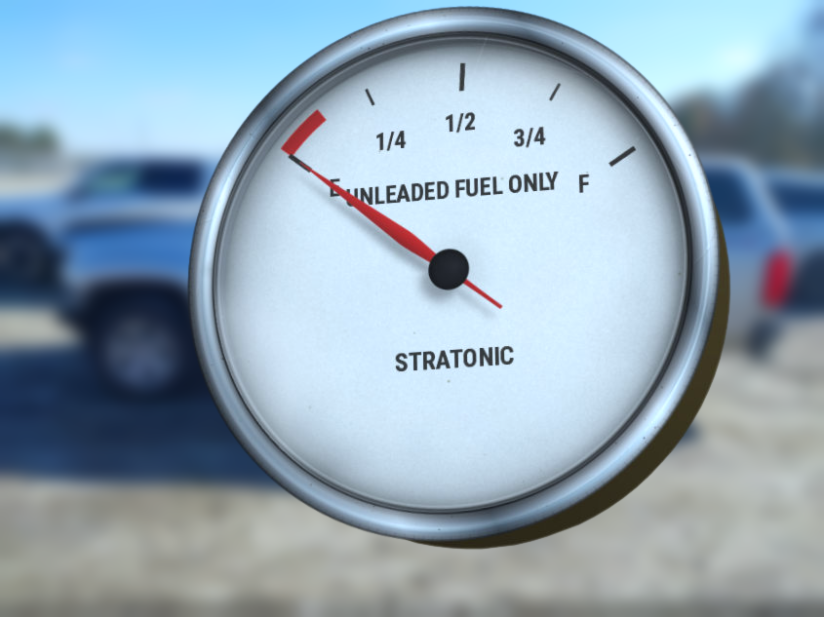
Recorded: value=0
